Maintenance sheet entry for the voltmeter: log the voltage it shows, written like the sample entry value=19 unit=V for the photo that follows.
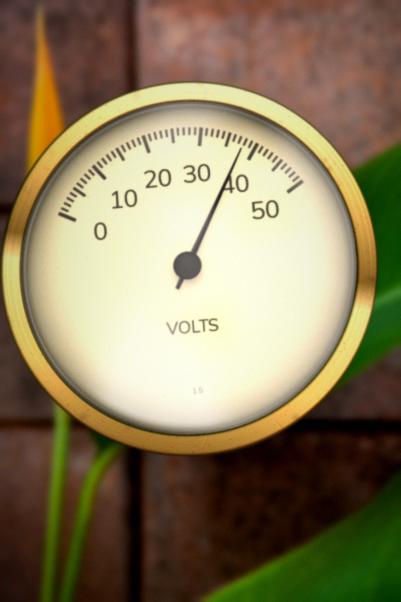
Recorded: value=38 unit=V
